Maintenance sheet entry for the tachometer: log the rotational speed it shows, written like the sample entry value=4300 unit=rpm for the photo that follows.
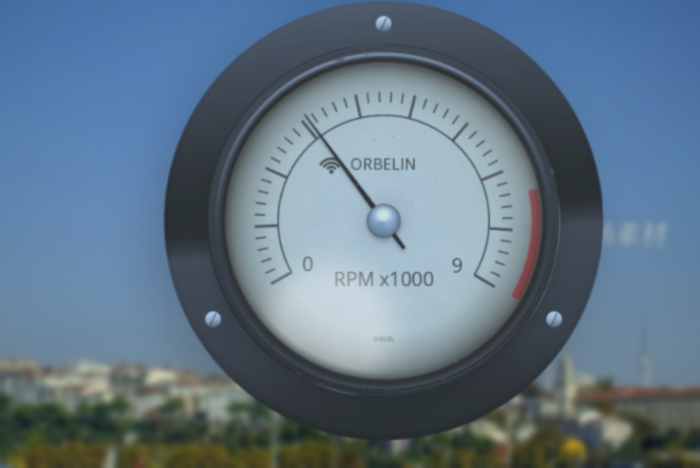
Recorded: value=3100 unit=rpm
